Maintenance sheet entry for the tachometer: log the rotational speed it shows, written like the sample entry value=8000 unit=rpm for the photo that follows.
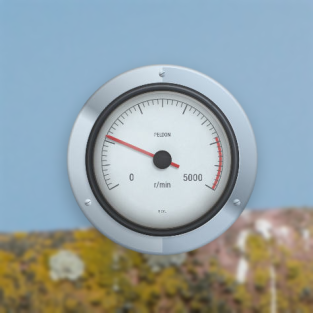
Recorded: value=1100 unit=rpm
